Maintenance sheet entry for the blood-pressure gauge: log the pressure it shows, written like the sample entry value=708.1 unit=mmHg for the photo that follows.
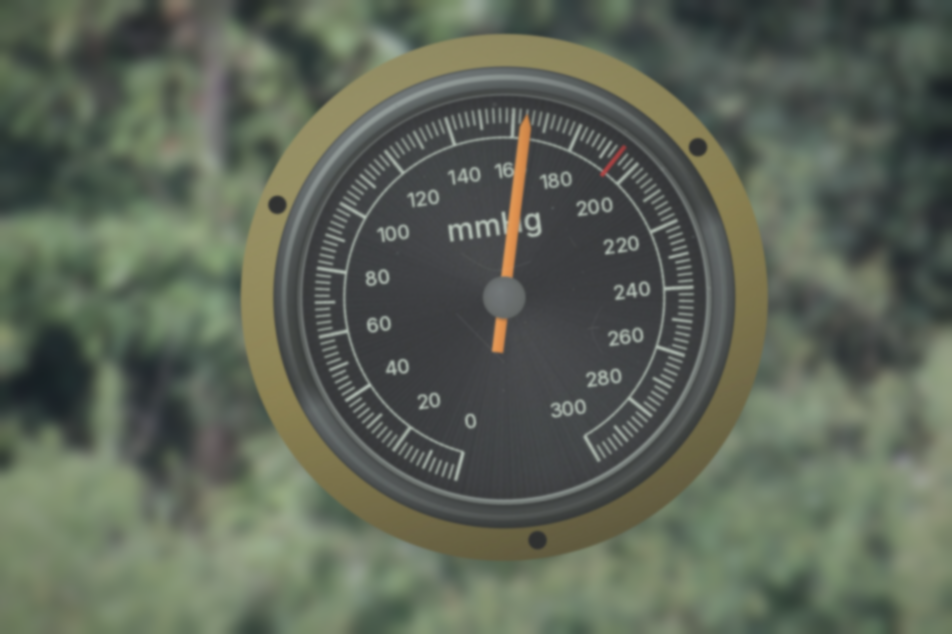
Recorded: value=164 unit=mmHg
